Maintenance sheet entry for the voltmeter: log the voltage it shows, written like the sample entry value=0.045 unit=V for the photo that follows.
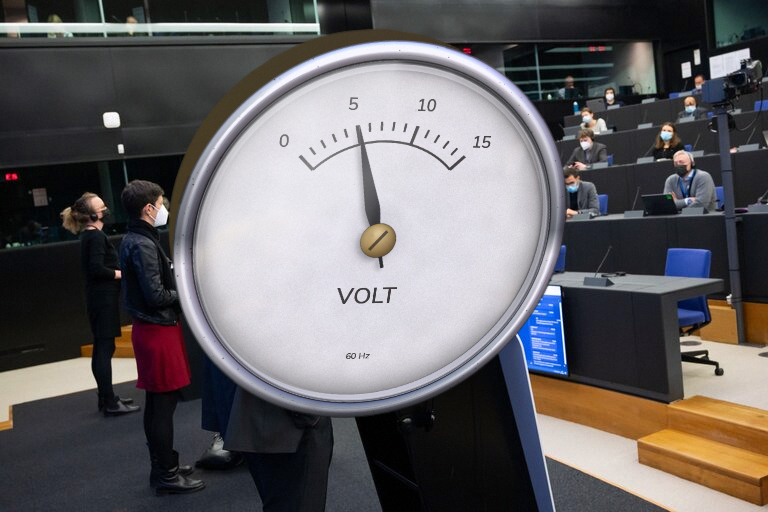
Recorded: value=5 unit=V
